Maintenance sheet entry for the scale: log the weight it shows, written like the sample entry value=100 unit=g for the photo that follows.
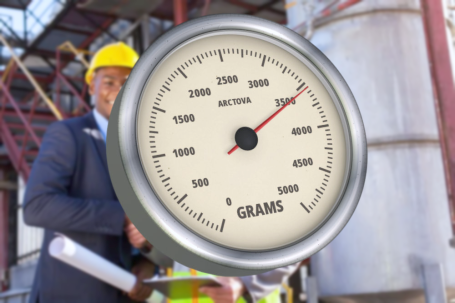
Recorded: value=3550 unit=g
